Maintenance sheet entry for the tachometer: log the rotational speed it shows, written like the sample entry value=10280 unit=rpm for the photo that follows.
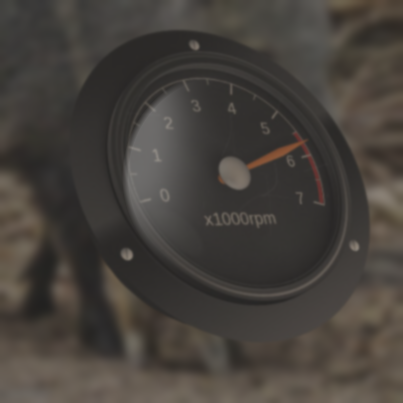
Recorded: value=5750 unit=rpm
